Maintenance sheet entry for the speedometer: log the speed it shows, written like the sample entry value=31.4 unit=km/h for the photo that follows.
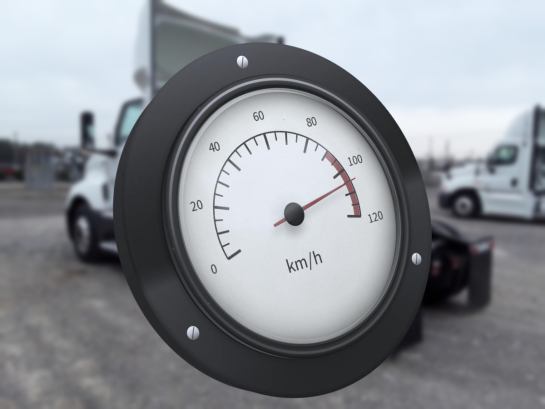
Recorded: value=105 unit=km/h
